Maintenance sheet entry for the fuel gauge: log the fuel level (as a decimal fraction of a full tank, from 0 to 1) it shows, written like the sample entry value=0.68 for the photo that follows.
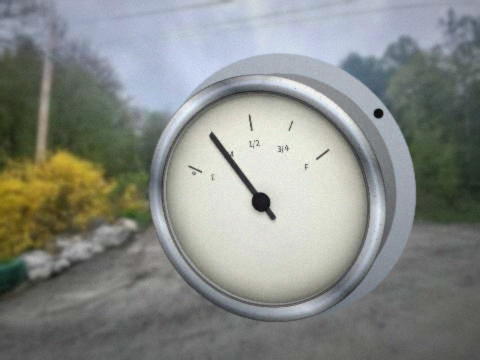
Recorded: value=0.25
